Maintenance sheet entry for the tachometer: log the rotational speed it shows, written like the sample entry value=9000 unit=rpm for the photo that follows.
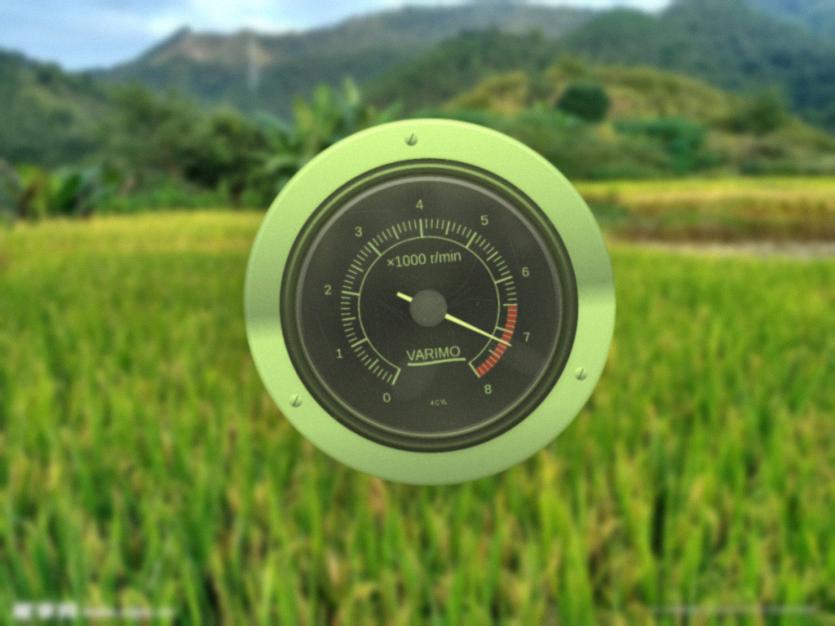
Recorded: value=7200 unit=rpm
